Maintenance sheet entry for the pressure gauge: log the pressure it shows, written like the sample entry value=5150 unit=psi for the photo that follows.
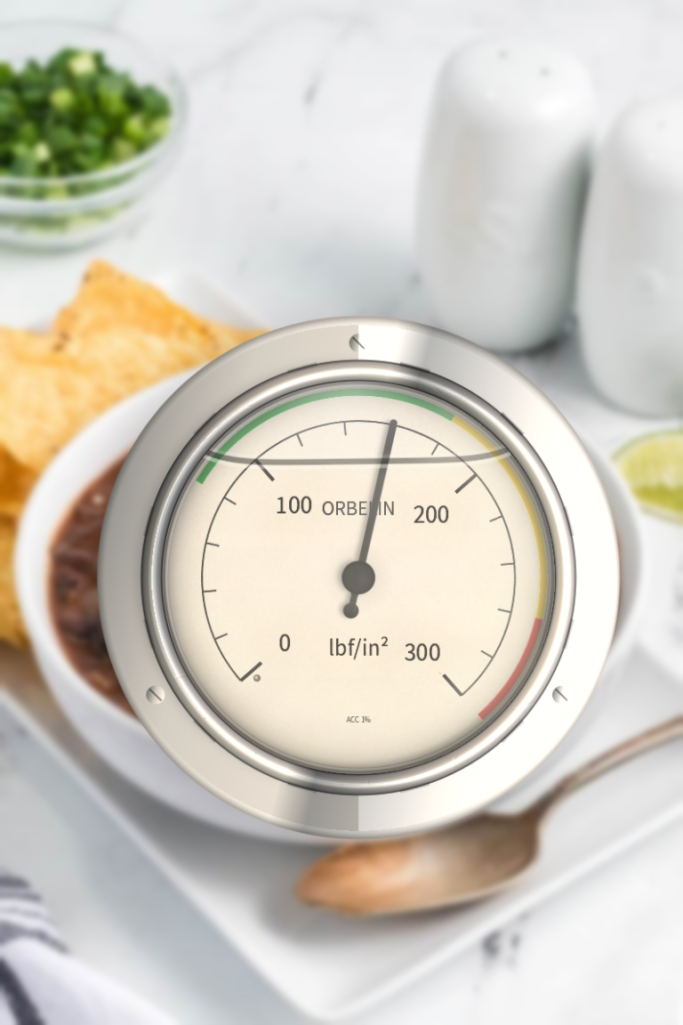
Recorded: value=160 unit=psi
